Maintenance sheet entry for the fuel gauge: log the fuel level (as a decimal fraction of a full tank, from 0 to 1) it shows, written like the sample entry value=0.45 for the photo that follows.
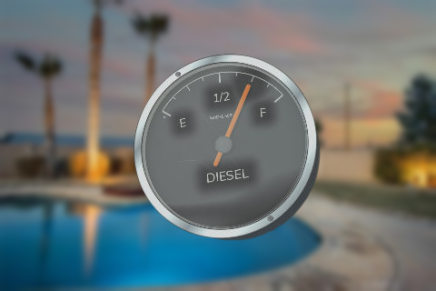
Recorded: value=0.75
